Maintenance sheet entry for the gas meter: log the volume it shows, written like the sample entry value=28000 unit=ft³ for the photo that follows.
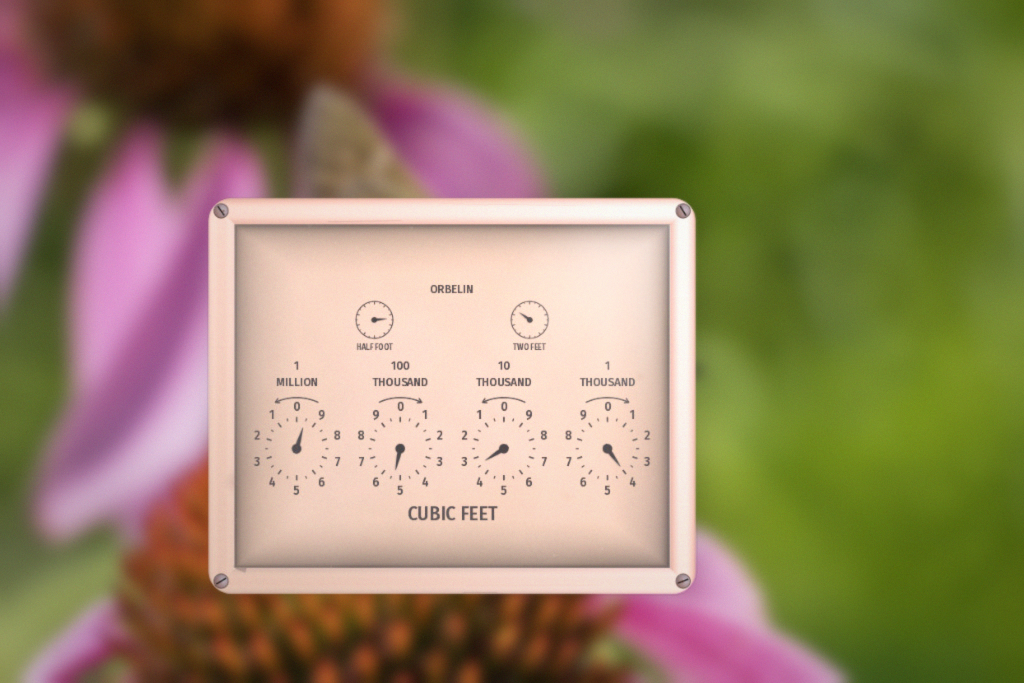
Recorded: value=953400 unit=ft³
